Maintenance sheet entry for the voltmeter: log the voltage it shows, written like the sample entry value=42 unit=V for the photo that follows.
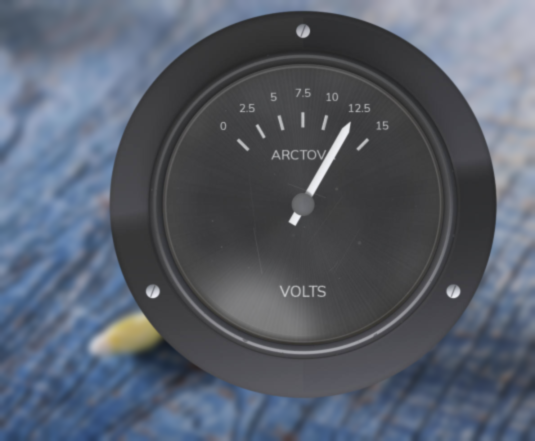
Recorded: value=12.5 unit=V
